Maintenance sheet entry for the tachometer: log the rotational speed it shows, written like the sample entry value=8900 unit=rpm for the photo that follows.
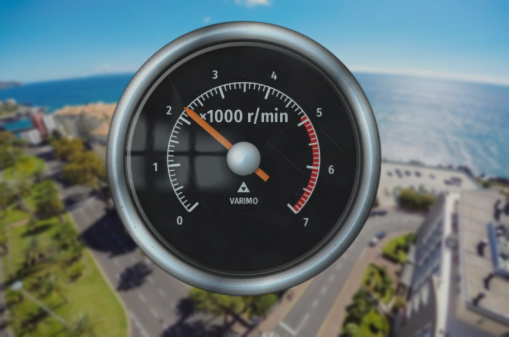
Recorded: value=2200 unit=rpm
